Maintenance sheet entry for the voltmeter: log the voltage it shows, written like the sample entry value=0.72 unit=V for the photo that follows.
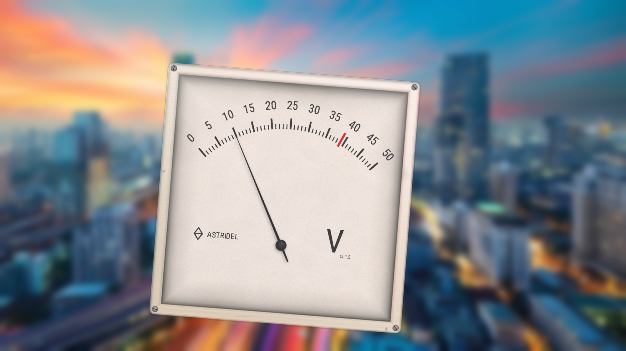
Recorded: value=10 unit=V
